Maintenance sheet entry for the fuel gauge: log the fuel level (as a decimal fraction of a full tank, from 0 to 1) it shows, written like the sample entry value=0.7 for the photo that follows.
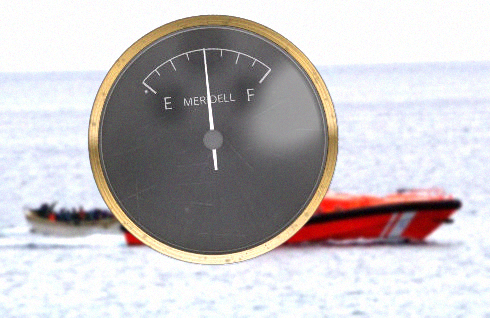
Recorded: value=0.5
